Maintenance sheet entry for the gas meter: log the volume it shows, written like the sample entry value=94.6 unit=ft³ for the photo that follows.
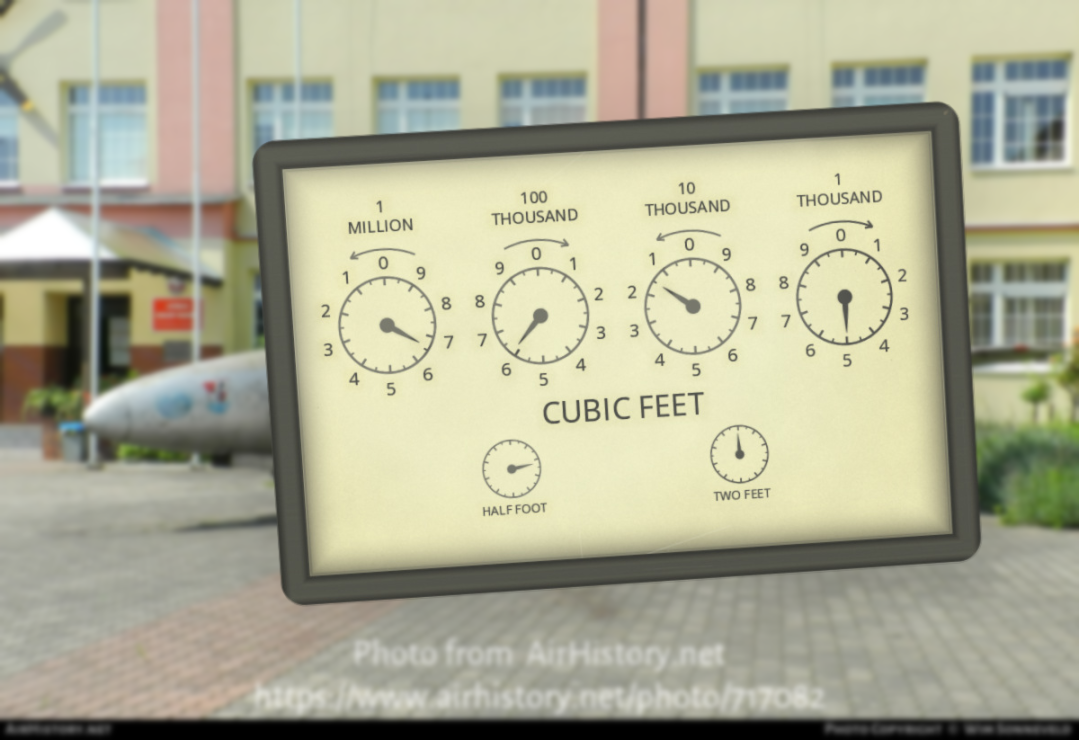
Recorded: value=661500 unit=ft³
